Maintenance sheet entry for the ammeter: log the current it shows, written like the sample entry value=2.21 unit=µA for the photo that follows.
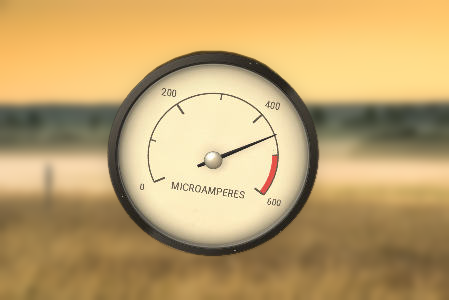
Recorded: value=450 unit=µA
